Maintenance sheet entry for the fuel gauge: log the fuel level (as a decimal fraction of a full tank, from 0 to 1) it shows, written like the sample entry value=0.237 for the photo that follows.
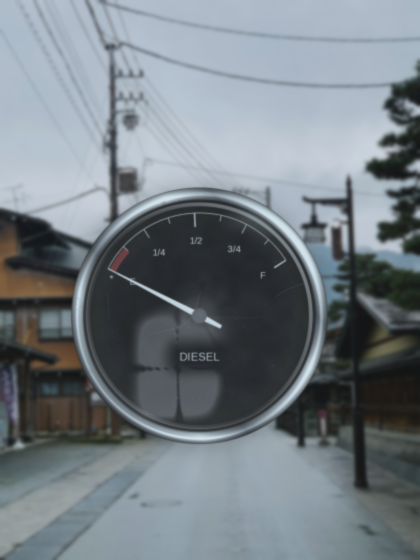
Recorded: value=0
